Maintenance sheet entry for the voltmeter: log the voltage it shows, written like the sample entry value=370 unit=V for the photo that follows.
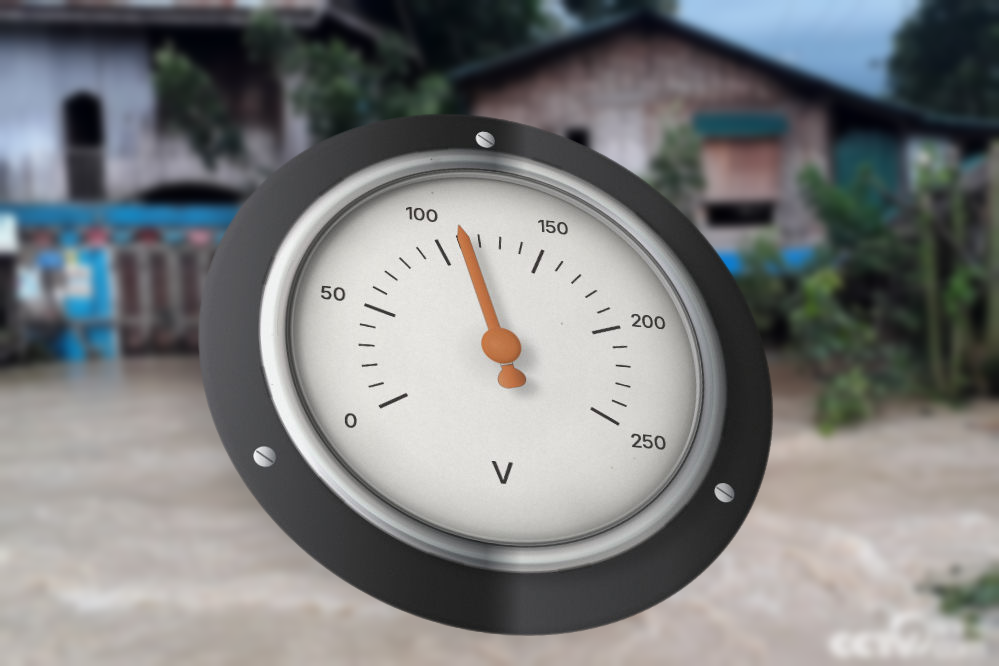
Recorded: value=110 unit=V
